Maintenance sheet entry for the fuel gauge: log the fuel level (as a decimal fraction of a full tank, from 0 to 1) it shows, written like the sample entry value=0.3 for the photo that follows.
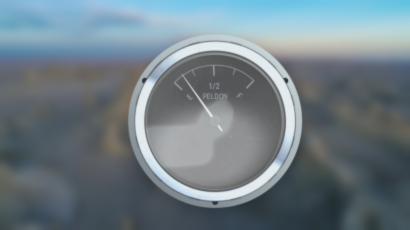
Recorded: value=0.125
